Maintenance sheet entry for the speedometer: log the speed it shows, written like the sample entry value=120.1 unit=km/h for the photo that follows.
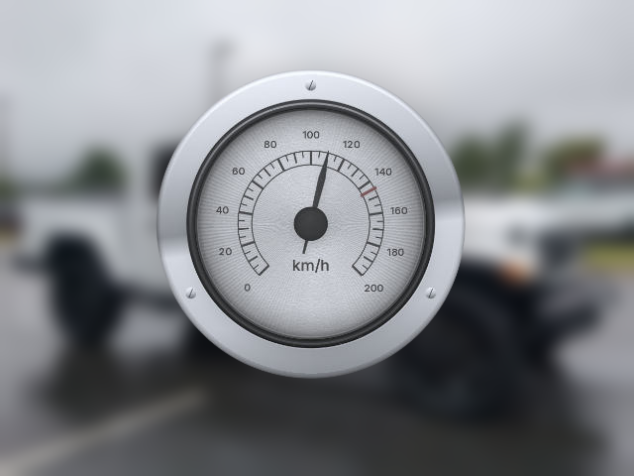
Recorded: value=110 unit=km/h
